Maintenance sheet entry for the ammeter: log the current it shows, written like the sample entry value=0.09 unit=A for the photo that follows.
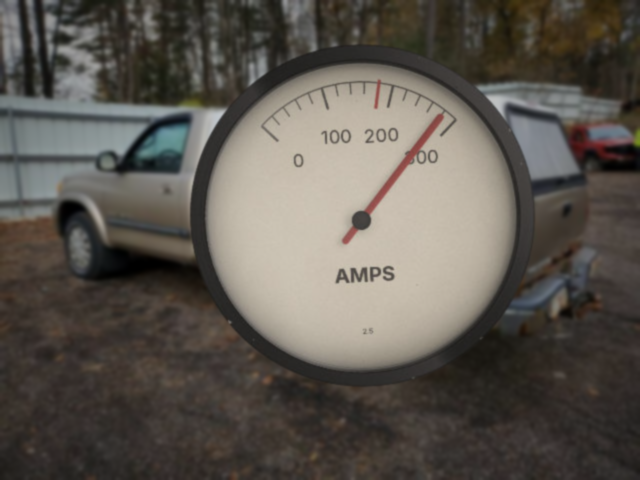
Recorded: value=280 unit=A
